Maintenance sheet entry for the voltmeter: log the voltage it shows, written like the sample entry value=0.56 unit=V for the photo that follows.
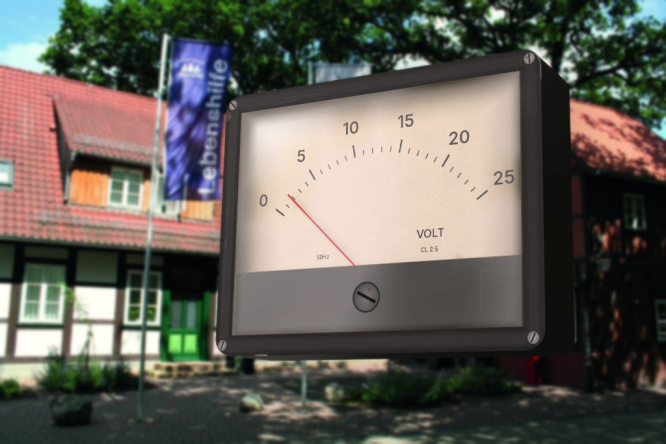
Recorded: value=2 unit=V
